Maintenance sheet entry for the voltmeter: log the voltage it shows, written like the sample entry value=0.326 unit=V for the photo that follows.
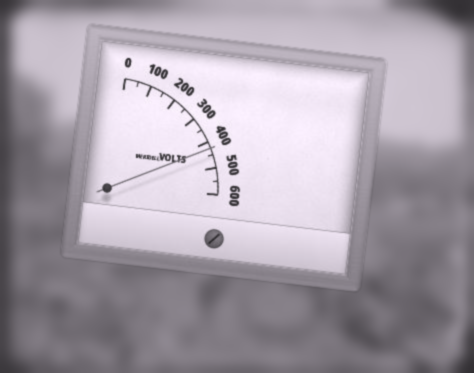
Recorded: value=425 unit=V
